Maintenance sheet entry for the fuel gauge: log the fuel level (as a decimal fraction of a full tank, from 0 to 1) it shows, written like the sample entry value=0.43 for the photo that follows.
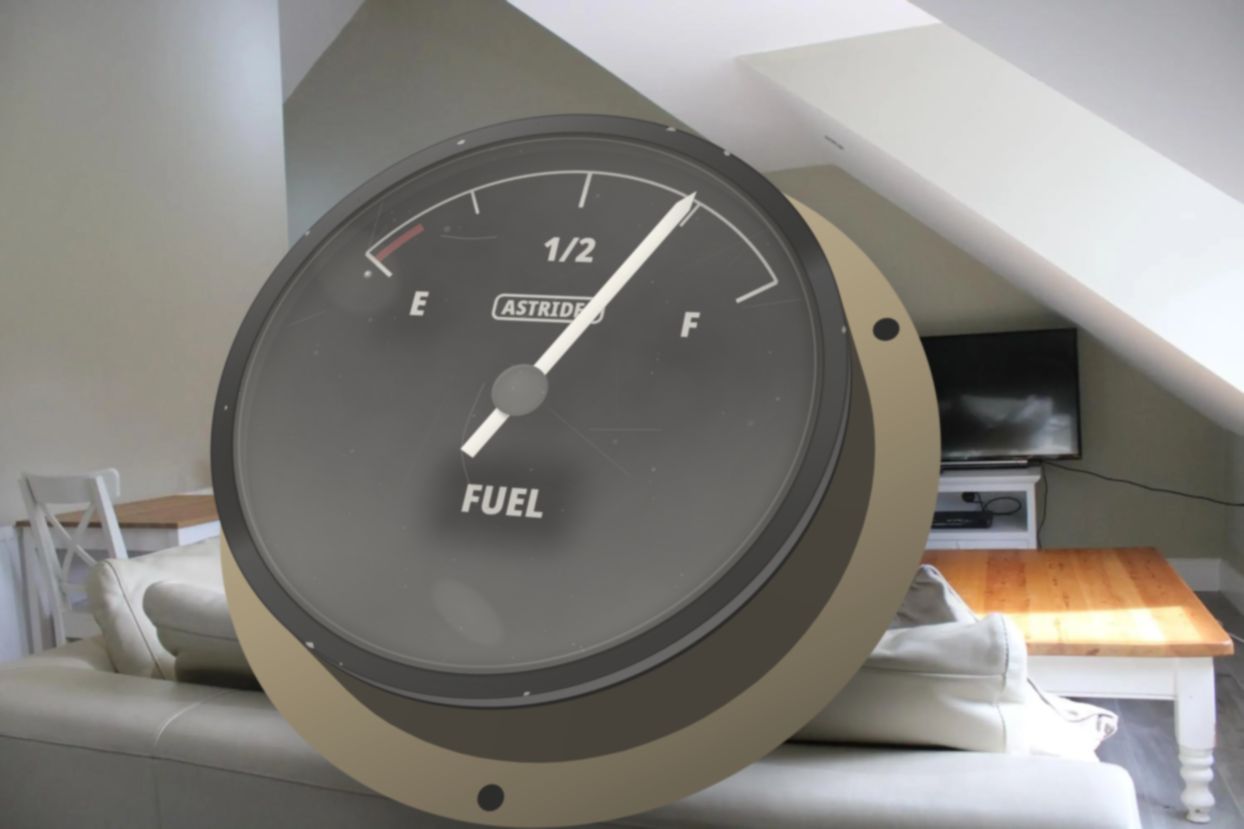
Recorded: value=0.75
